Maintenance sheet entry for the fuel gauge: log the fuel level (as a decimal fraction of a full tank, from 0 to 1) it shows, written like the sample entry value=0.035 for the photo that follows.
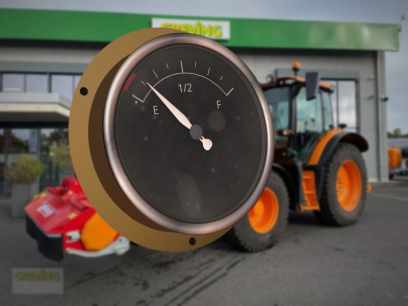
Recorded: value=0.125
